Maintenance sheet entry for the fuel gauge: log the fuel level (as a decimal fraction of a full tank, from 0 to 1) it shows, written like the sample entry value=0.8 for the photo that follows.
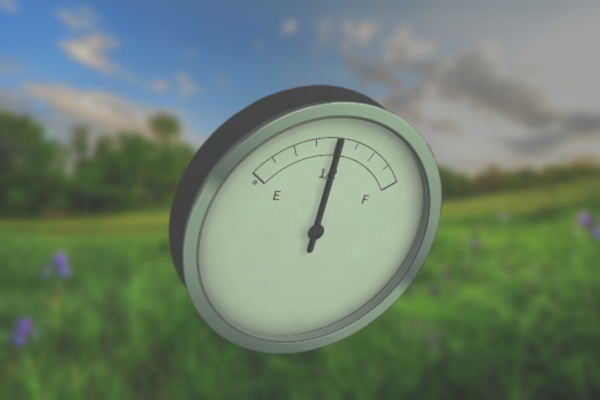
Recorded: value=0.5
